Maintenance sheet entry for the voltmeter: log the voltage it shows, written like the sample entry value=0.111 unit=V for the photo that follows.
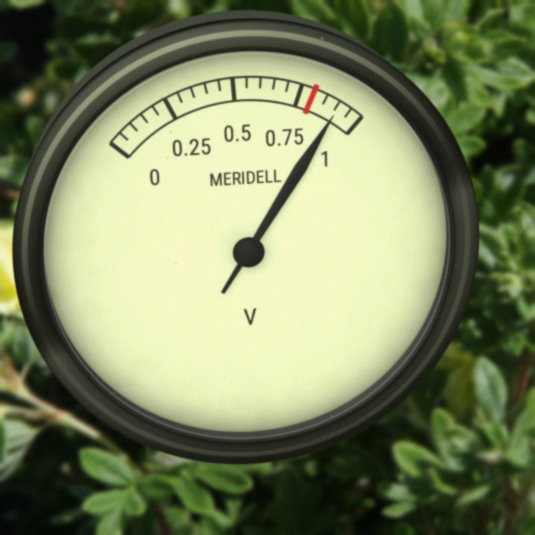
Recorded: value=0.9 unit=V
